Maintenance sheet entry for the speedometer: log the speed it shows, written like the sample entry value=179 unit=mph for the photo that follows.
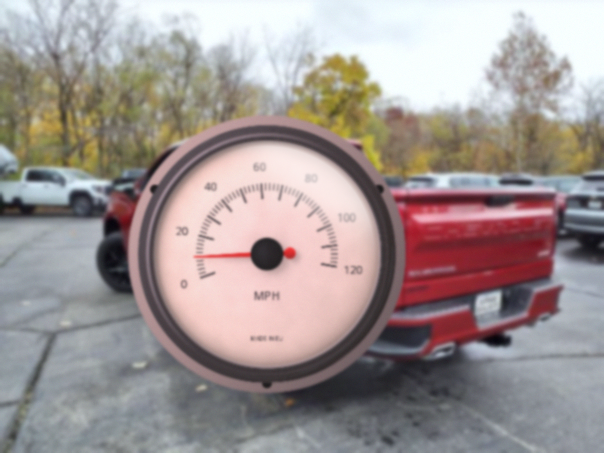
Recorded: value=10 unit=mph
